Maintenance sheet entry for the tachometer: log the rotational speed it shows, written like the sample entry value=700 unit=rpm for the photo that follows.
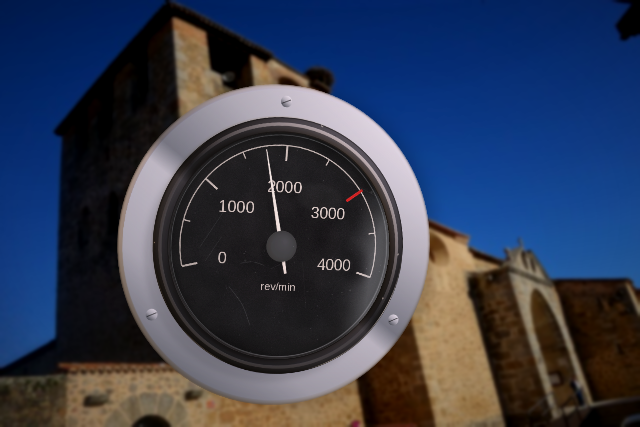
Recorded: value=1750 unit=rpm
